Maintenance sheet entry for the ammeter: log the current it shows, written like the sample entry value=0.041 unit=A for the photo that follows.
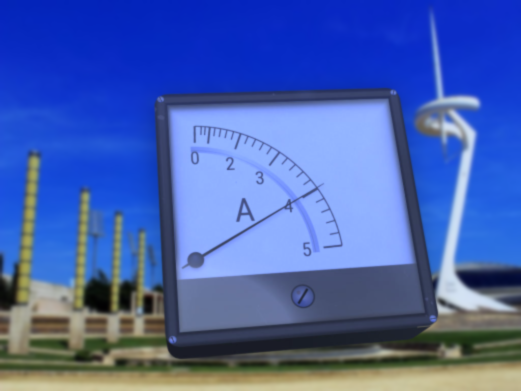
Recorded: value=4 unit=A
